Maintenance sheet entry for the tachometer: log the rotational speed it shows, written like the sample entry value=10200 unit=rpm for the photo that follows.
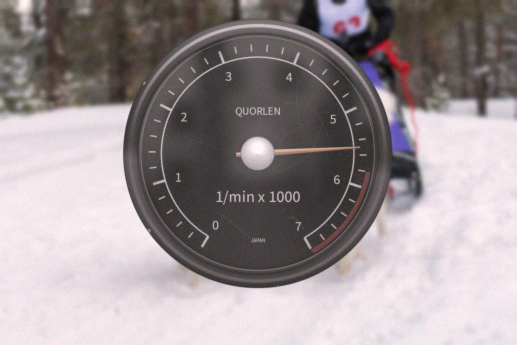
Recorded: value=5500 unit=rpm
